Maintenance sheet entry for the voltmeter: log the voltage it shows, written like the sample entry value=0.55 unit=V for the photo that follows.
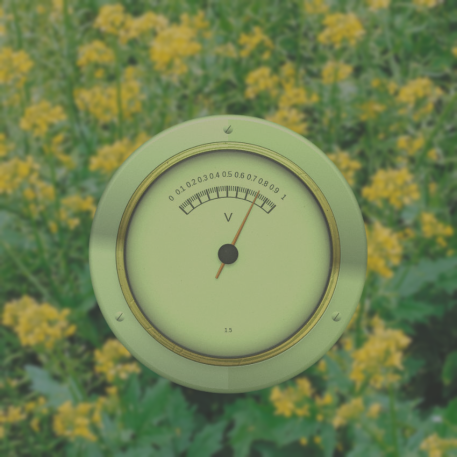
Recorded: value=0.8 unit=V
